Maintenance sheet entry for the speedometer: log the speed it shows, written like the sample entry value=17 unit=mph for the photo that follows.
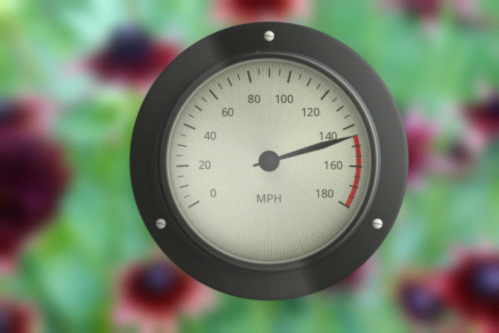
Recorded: value=145 unit=mph
